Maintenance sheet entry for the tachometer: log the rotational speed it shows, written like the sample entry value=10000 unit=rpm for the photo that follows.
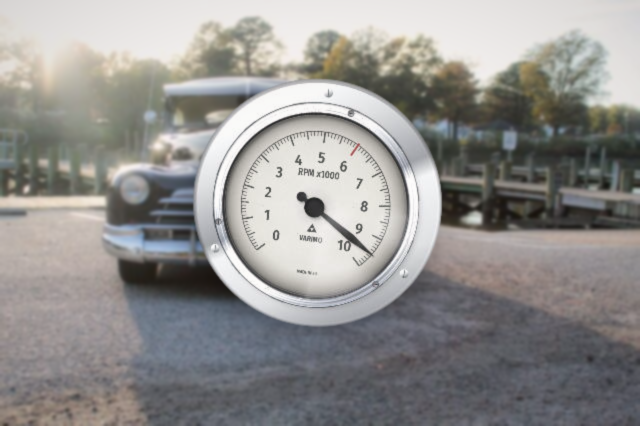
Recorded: value=9500 unit=rpm
